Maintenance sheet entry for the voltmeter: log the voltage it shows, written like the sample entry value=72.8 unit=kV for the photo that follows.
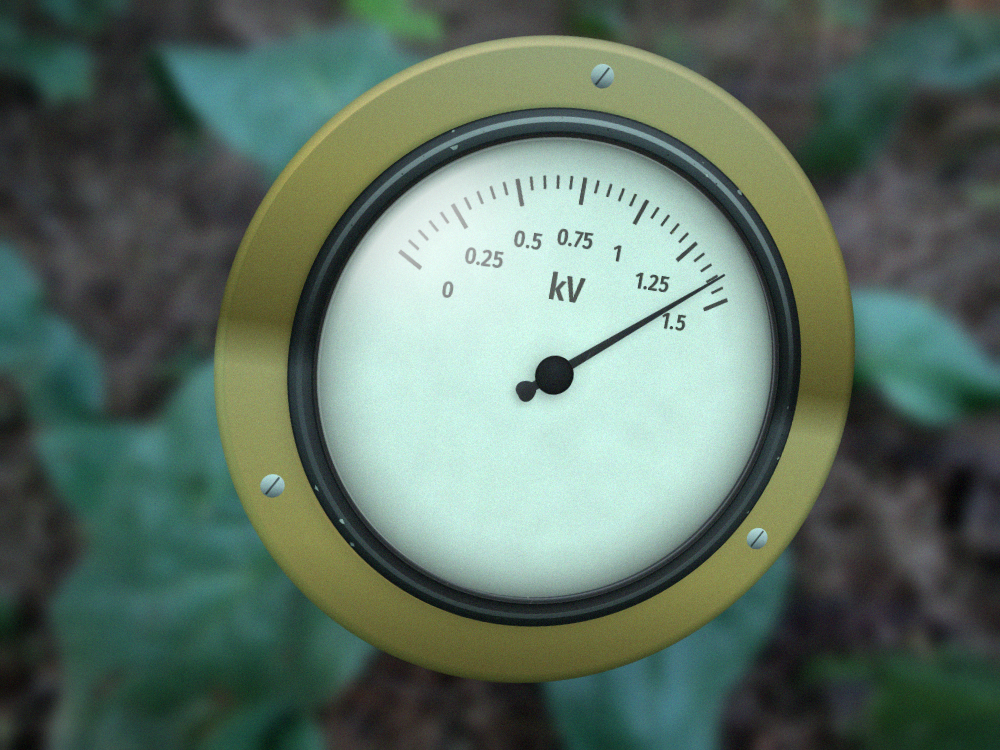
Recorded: value=1.4 unit=kV
